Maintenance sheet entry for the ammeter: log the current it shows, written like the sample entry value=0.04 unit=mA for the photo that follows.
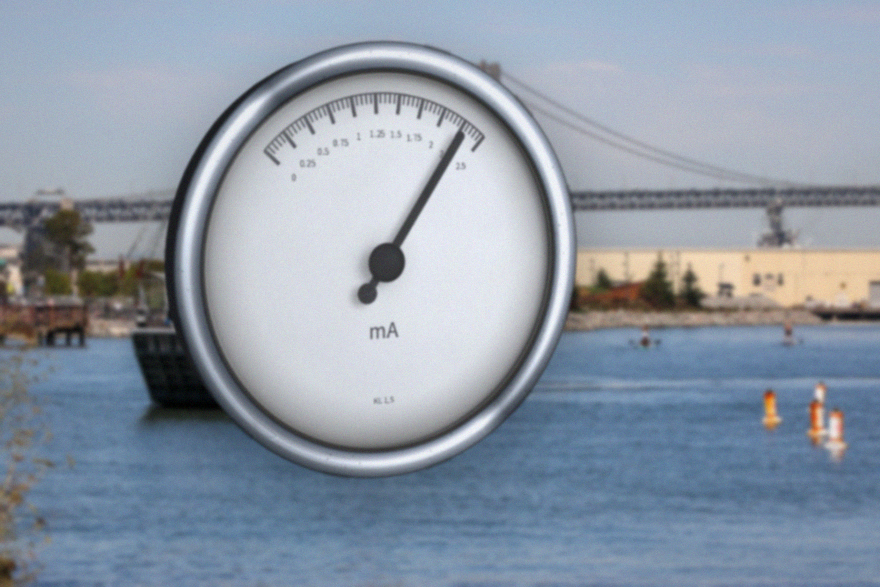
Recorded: value=2.25 unit=mA
